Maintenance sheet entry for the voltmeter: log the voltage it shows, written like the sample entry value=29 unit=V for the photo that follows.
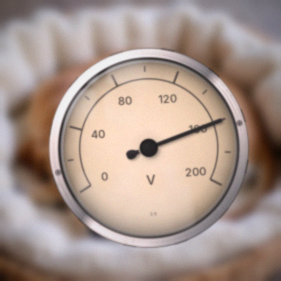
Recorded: value=160 unit=V
